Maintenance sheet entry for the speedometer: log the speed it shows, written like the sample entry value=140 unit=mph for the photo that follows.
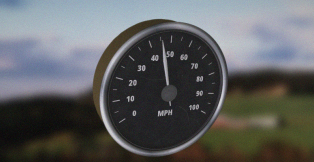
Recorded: value=45 unit=mph
